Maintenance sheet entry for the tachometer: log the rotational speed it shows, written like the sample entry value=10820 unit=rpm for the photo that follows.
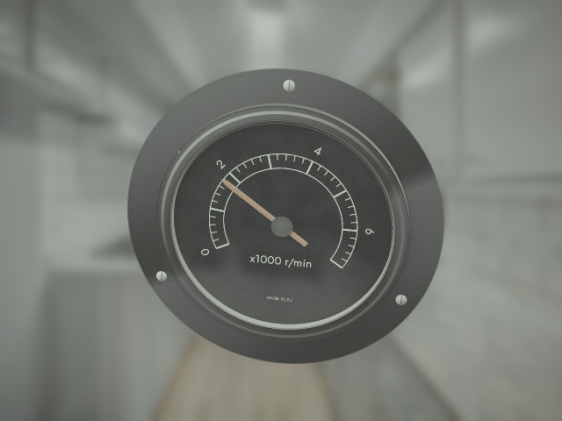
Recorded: value=1800 unit=rpm
